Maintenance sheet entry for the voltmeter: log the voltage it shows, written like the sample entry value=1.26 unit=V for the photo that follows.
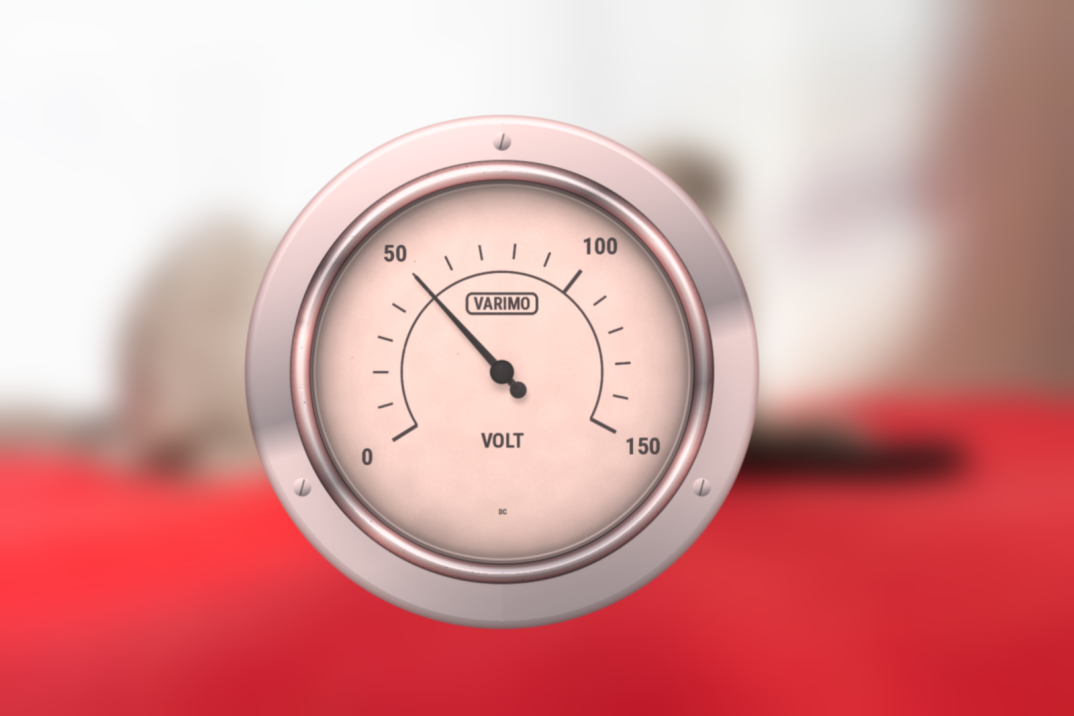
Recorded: value=50 unit=V
